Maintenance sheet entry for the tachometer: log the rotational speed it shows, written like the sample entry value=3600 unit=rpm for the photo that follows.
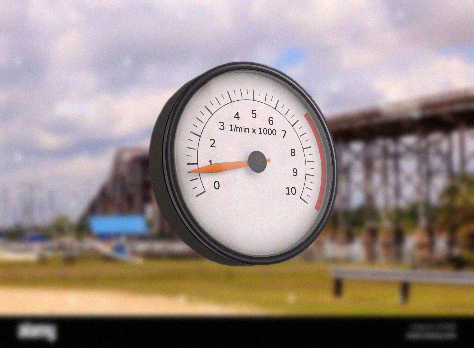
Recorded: value=750 unit=rpm
